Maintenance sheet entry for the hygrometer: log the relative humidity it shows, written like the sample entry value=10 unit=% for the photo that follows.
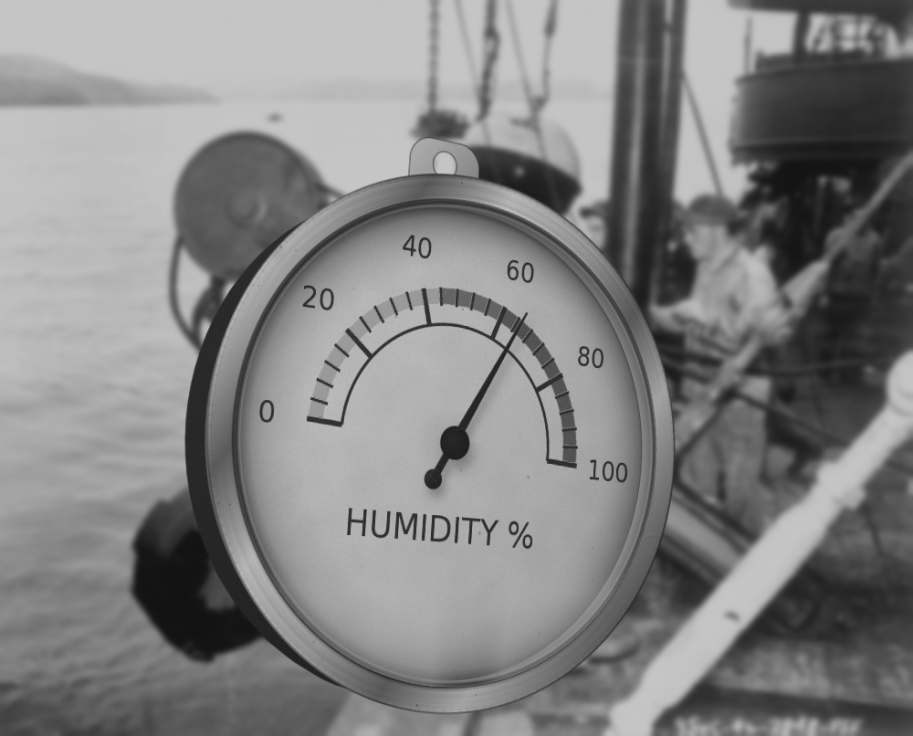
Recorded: value=64 unit=%
